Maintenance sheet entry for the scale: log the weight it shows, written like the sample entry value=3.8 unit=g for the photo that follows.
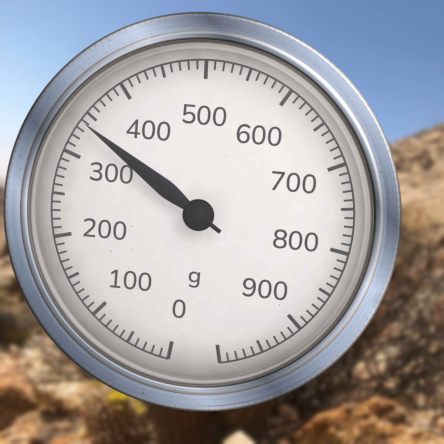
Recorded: value=340 unit=g
